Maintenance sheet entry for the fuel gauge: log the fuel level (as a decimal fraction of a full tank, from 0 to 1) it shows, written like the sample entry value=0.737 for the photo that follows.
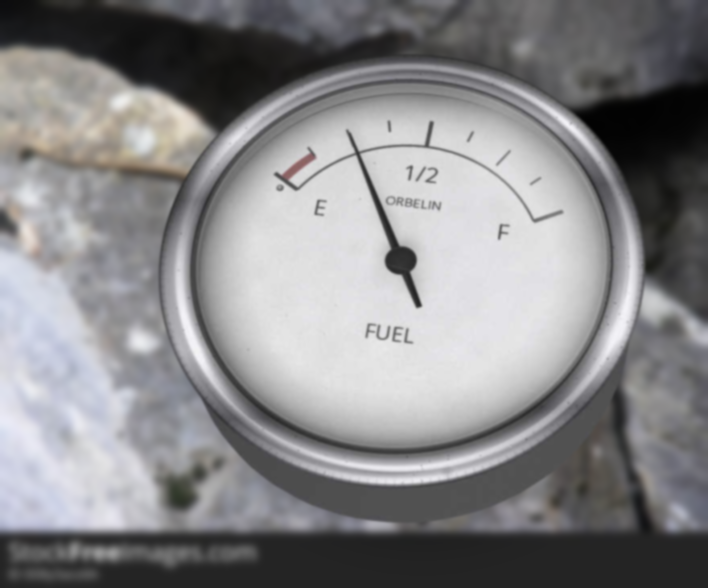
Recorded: value=0.25
